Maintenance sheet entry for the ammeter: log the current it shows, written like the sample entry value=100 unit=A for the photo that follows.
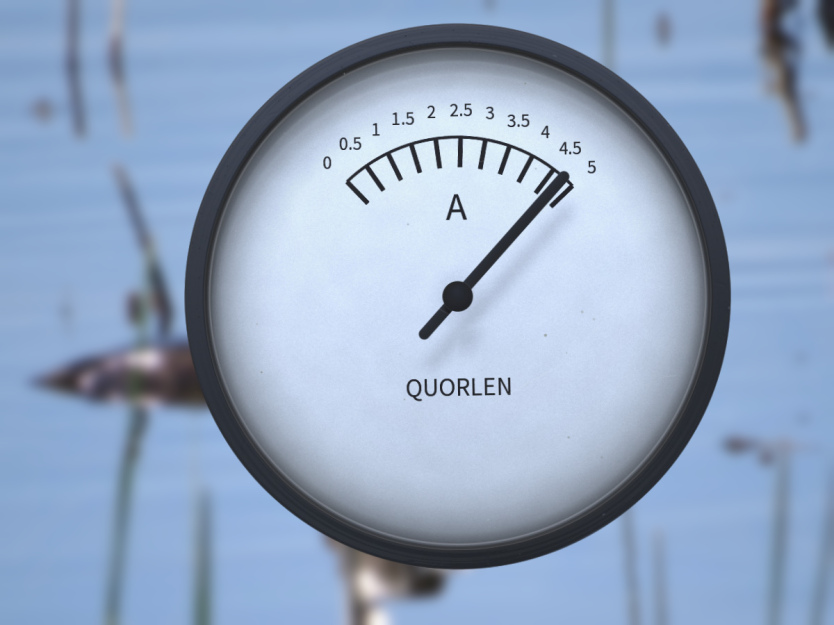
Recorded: value=4.75 unit=A
